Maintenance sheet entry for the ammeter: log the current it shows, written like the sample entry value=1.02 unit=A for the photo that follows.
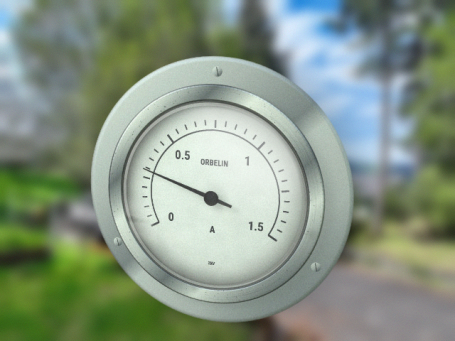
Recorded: value=0.3 unit=A
